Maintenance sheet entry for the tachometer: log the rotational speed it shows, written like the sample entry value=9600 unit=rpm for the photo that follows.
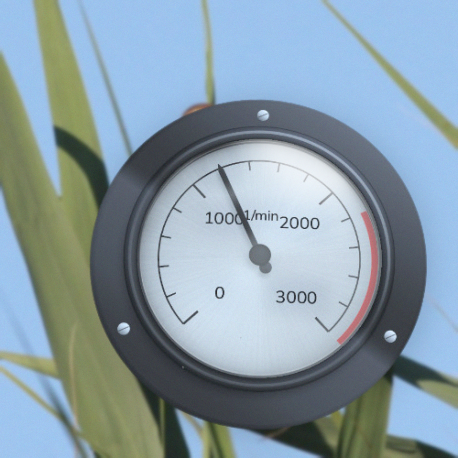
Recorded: value=1200 unit=rpm
